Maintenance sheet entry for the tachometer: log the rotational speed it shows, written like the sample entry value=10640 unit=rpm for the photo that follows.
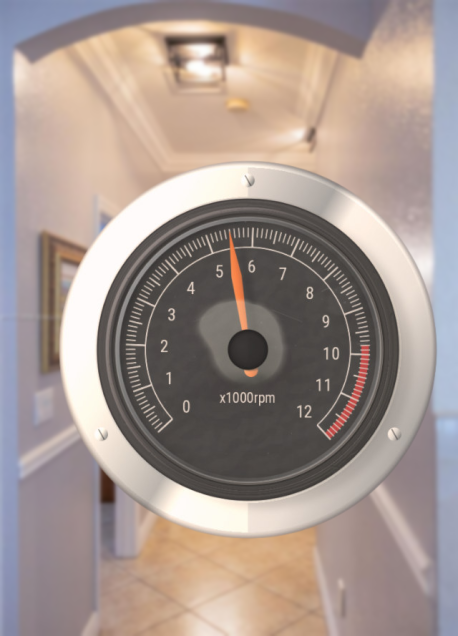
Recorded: value=5500 unit=rpm
